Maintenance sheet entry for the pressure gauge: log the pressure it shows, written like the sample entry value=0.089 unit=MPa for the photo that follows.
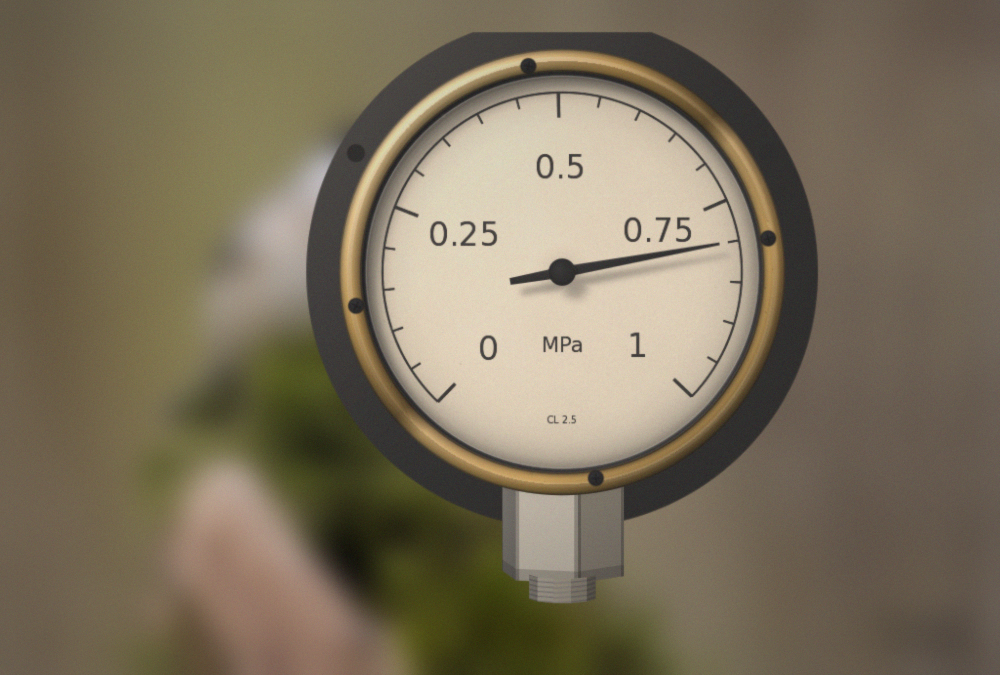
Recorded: value=0.8 unit=MPa
